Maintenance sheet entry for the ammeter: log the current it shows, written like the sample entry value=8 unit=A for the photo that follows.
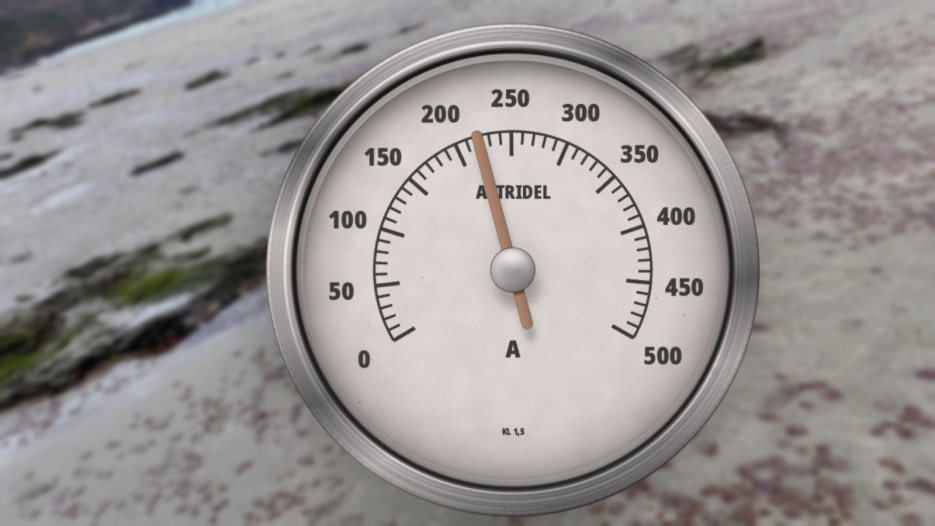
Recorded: value=220 unit=A
